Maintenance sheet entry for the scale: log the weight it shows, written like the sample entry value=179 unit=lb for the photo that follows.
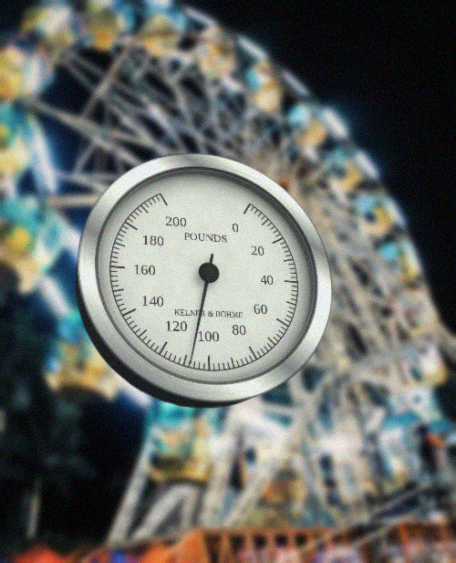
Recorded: value=108 unit=lb
